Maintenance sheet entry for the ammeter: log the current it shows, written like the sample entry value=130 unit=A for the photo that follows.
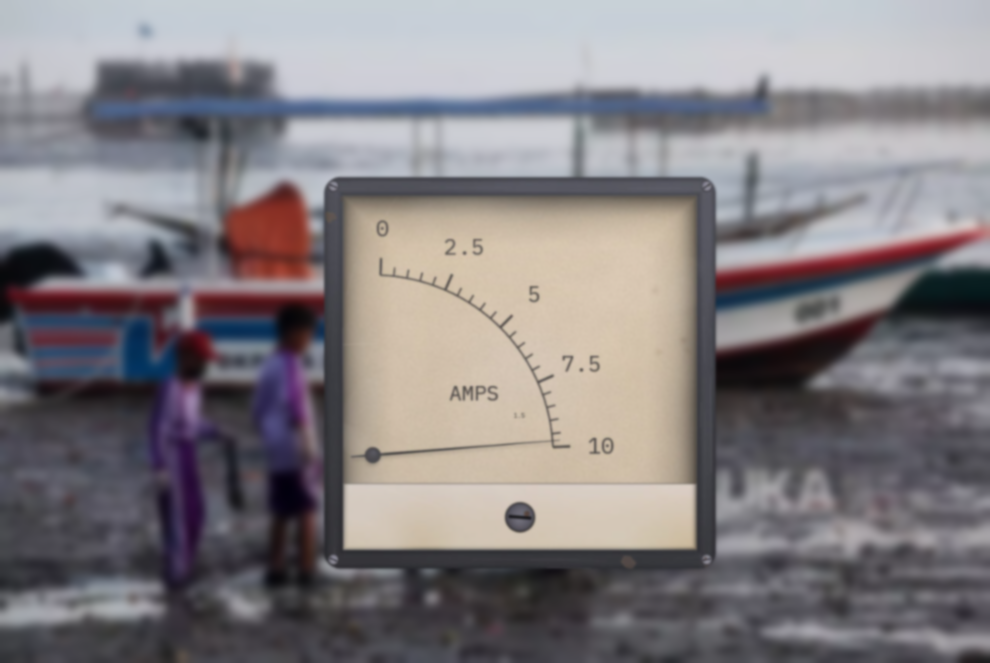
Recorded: value=9.75 unit=A
